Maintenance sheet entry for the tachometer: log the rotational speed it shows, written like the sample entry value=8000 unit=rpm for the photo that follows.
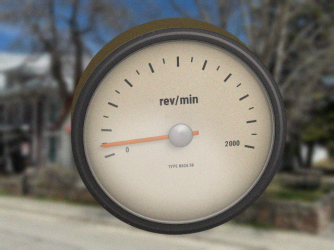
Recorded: value=100 unit=rpm
